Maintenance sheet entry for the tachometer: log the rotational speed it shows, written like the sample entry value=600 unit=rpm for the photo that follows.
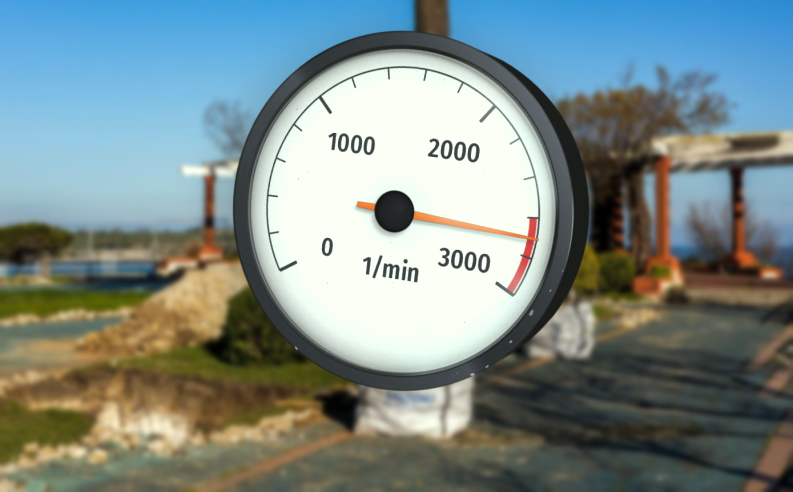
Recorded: value=2700 unit=rpm
